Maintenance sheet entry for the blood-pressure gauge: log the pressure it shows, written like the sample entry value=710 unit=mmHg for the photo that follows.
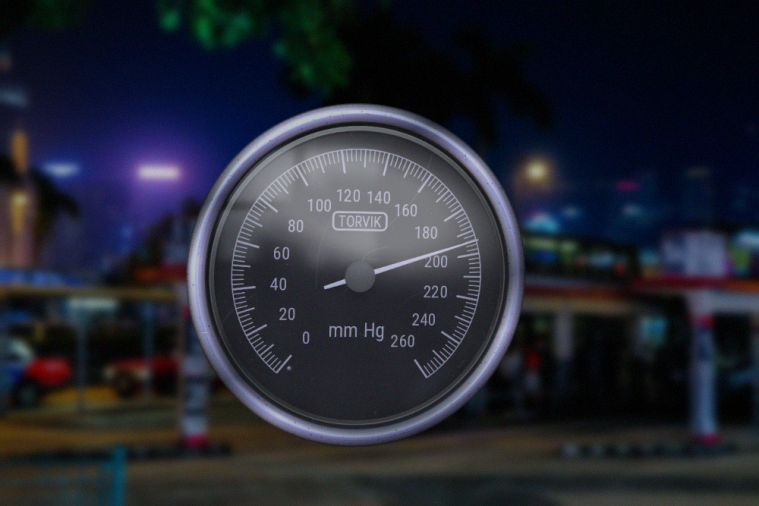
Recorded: value=194 unit=mmHg
